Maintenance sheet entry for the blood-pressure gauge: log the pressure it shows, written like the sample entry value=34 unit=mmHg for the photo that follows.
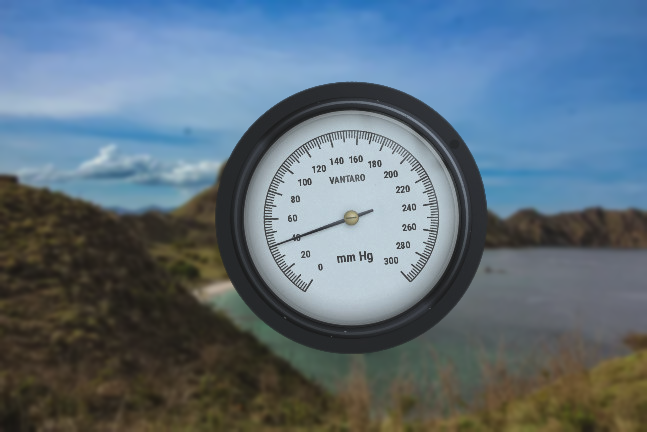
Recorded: value=40 unit=mmHg
